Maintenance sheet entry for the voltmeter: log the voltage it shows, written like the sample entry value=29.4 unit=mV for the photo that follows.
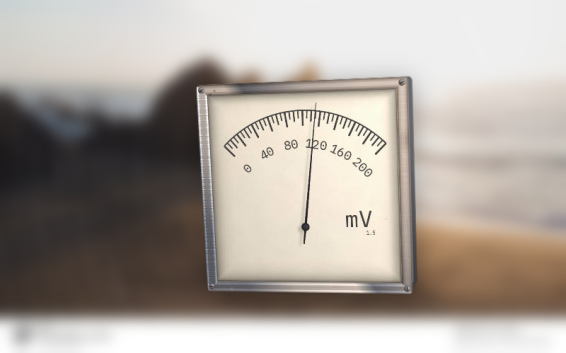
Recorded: value=115 unit=mV
